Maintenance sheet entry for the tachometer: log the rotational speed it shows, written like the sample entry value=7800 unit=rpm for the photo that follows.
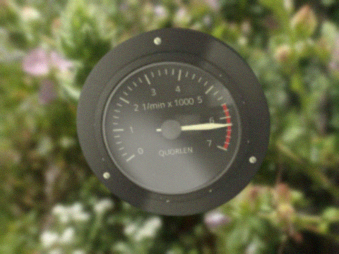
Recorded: value=6200 unit=rpm
